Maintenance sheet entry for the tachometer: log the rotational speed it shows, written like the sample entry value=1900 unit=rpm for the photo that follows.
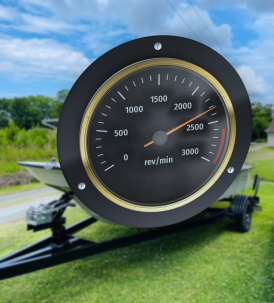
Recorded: value=2300 unit=rpm
